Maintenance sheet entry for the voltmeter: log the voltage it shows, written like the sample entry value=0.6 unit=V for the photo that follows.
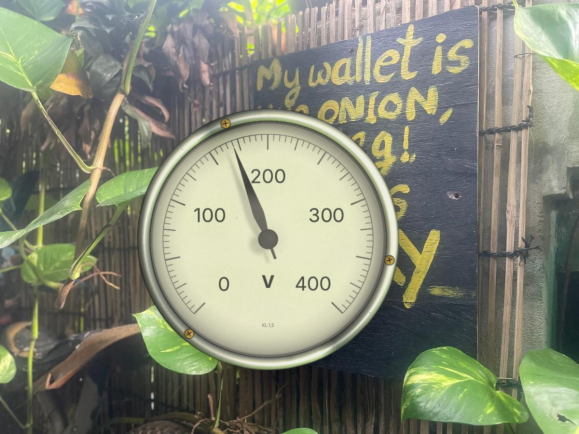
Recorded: value=170 unit=V
